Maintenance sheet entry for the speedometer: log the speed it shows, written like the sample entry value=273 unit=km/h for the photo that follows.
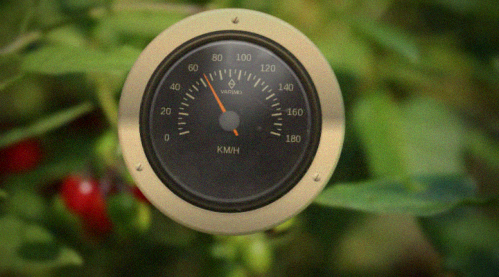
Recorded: value=65 unit=km/h
